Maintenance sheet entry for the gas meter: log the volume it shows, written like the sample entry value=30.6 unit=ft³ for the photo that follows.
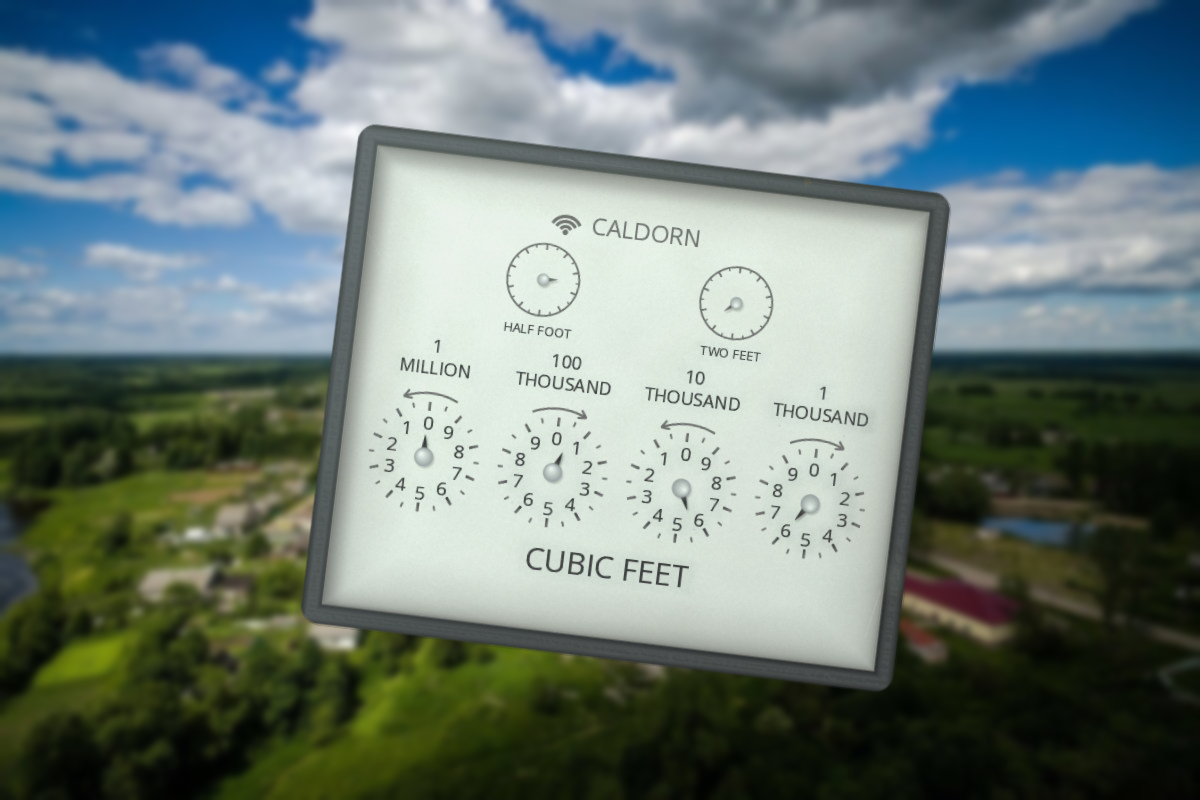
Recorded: value=5600 unit=ft³
